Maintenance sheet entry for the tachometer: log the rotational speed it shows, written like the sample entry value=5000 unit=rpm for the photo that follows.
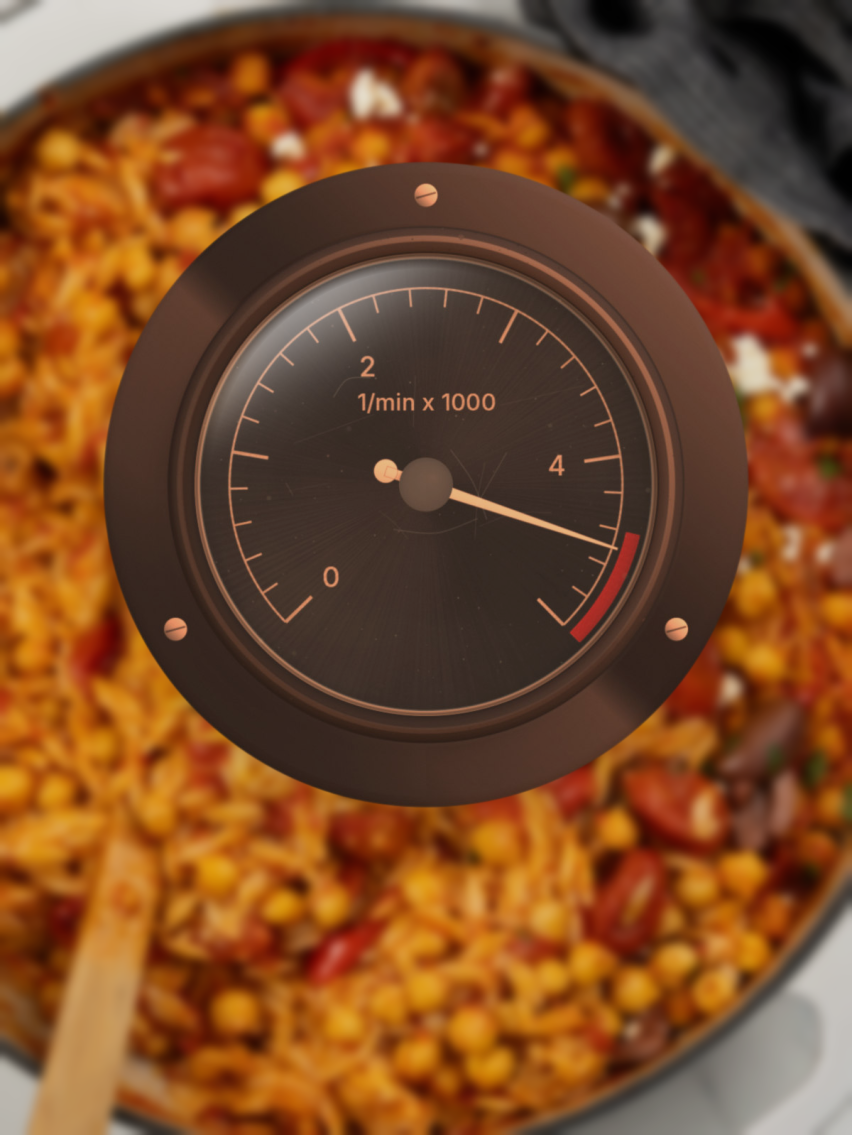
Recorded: value=4500 unit=rpm
